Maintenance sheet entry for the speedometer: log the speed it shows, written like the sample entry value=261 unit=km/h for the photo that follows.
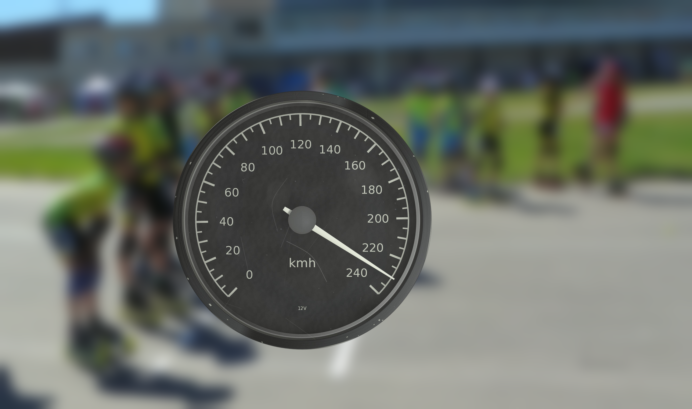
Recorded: value=230 unit=km/h
